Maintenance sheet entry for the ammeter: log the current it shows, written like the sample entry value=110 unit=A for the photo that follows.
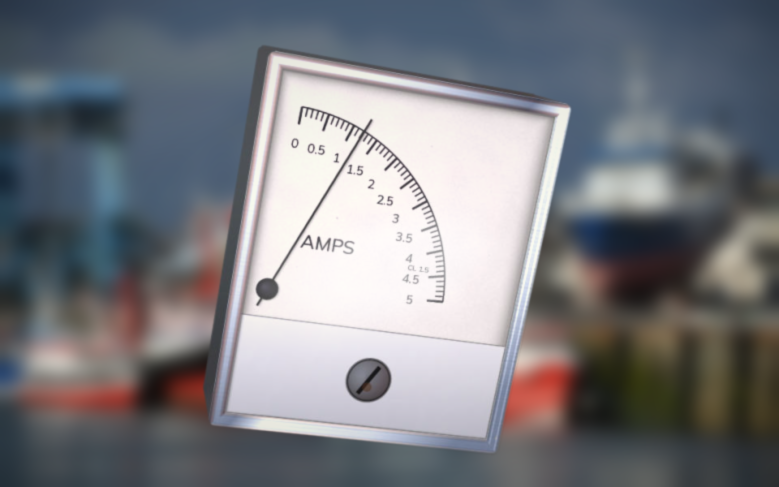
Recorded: value=1.2 unit=A
